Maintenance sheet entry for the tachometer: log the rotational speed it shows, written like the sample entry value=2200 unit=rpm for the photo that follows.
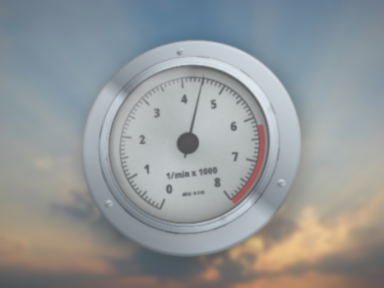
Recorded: value=4500 unit=rpm
